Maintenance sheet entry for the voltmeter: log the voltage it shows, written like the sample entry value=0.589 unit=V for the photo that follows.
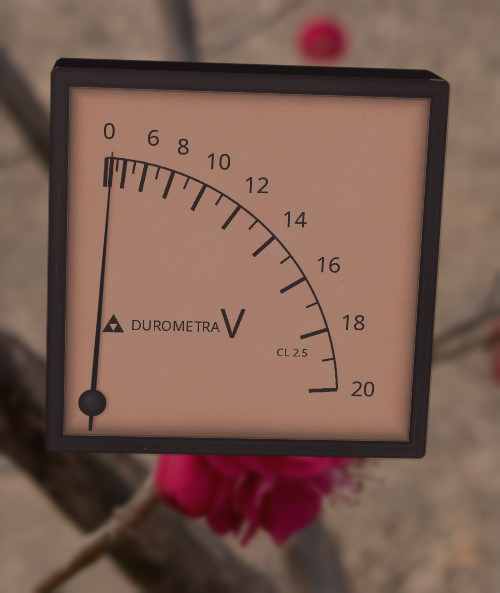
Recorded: value=2 unit=V
